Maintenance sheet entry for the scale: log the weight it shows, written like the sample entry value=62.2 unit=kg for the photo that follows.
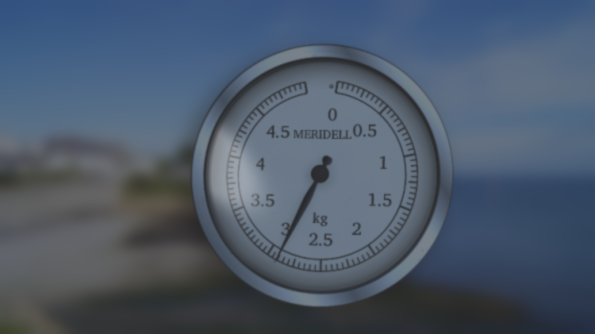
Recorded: value=2.9 unit=kg
